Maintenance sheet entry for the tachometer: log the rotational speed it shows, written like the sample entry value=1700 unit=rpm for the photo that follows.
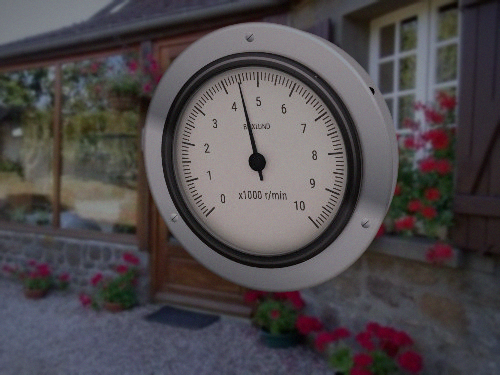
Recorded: value=4500 unit=rpm
